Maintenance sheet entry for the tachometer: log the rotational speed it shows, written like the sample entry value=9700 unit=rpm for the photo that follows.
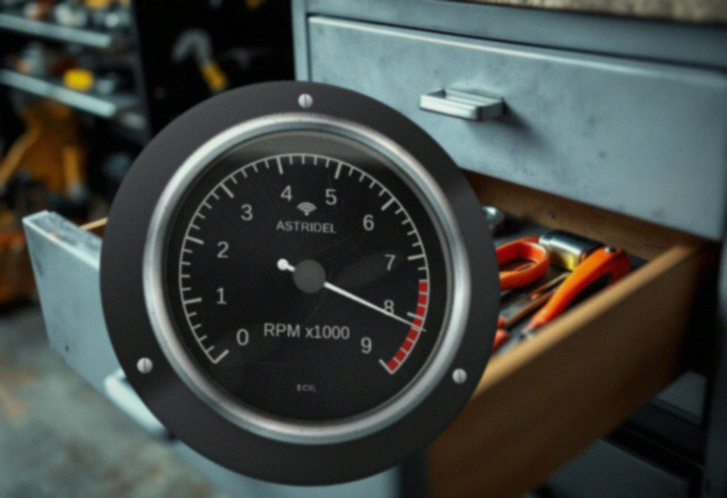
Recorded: value=8200 unit=rpm
